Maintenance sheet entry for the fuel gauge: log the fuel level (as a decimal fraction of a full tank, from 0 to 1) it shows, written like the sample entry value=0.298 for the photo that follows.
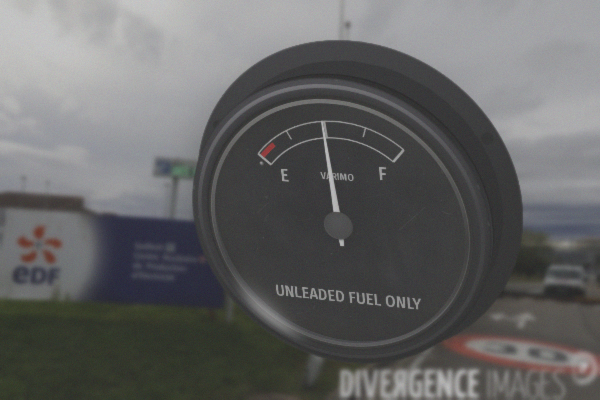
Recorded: value=0.5
